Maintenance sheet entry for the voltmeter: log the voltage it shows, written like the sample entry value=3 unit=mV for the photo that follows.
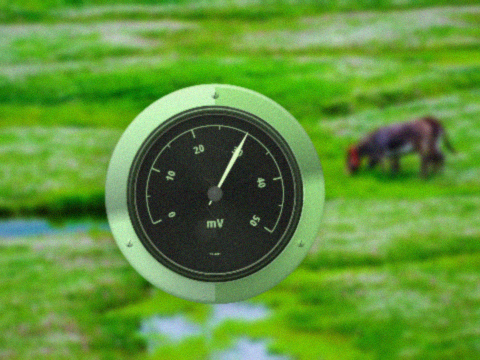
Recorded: value=30 unit=mV
